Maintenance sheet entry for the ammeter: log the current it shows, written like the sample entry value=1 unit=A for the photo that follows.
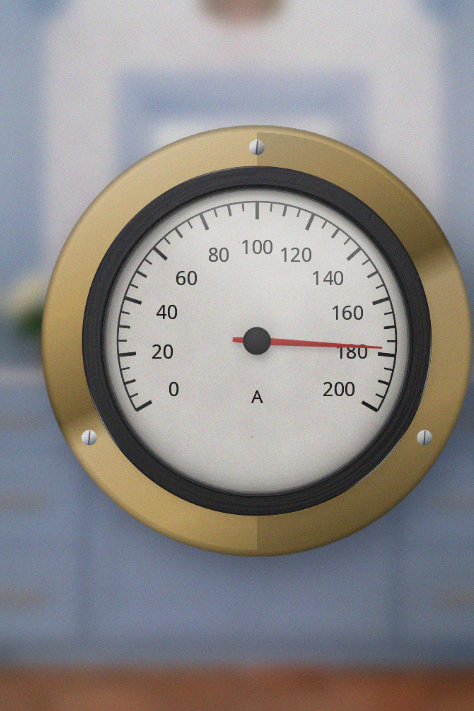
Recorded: value=177.5 unit=A
